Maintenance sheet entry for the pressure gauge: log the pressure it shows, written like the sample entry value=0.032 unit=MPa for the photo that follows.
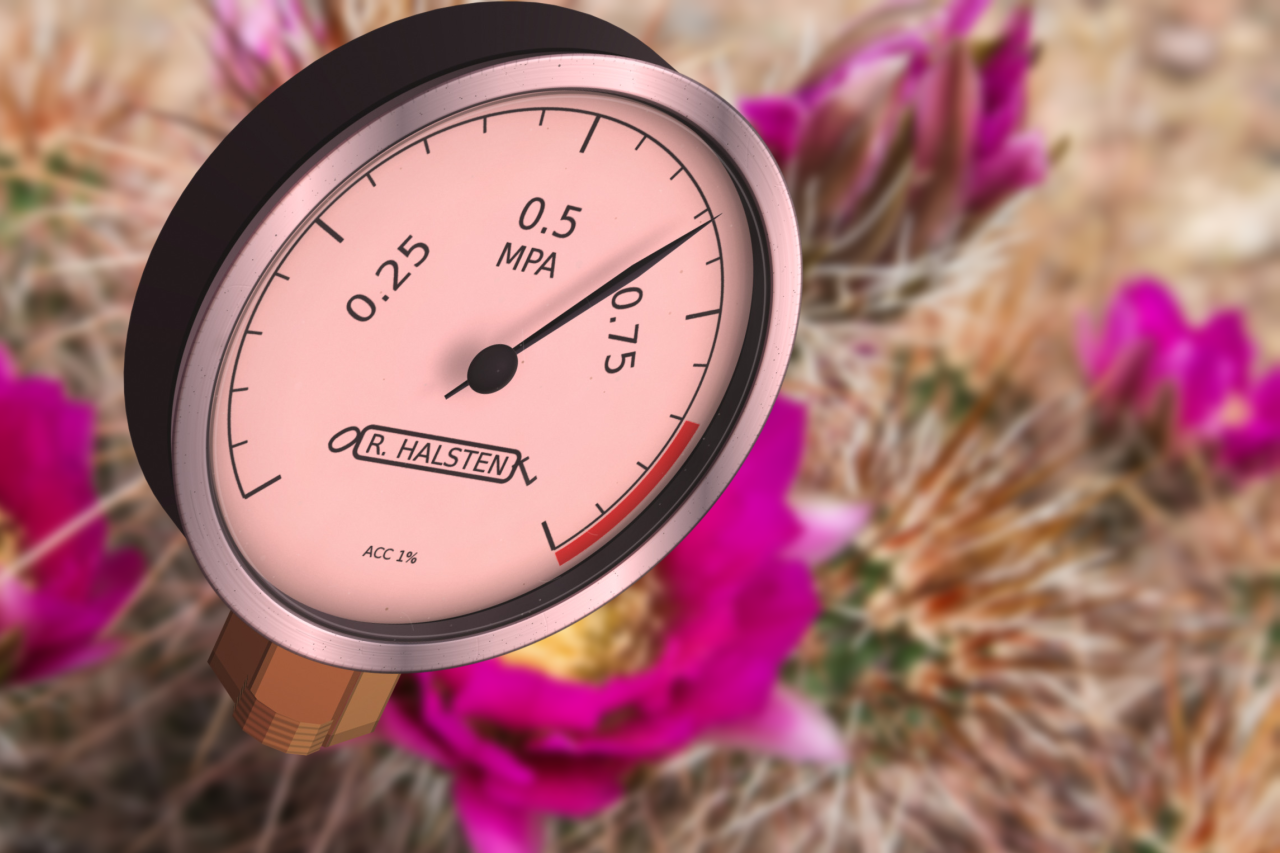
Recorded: value=0.65 unit=MPa
